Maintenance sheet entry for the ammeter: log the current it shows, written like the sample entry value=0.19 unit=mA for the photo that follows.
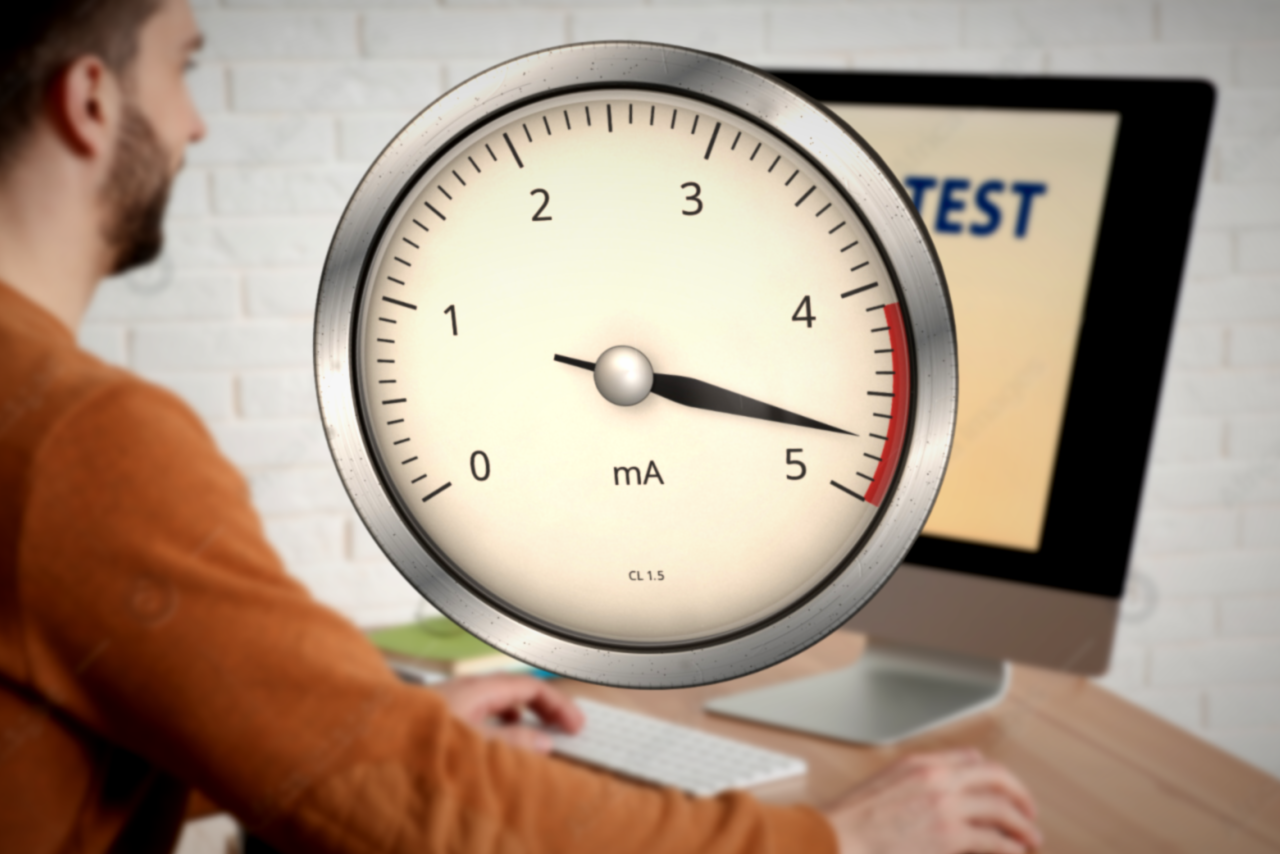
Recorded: value=4.7 unit=mA
